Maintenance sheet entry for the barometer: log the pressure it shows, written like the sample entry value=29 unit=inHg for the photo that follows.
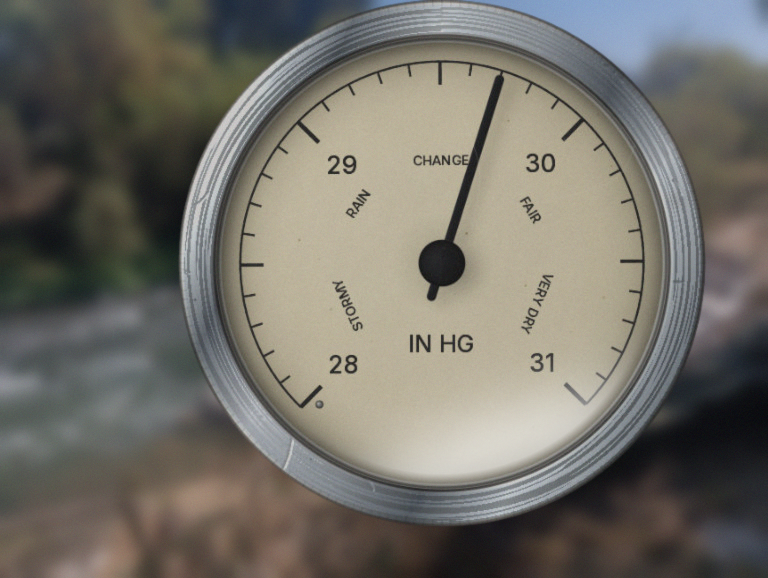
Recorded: value=29.7 unit=inHg
